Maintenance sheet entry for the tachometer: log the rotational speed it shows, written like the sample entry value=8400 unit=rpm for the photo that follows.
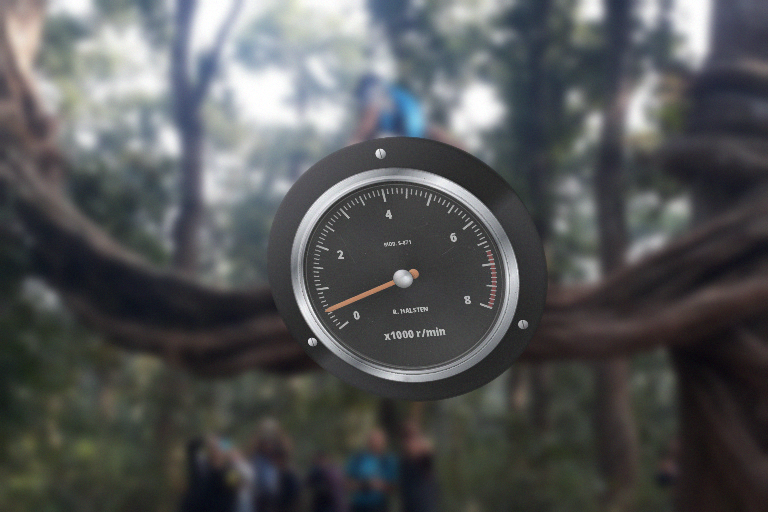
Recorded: value=500 unit=rpm
